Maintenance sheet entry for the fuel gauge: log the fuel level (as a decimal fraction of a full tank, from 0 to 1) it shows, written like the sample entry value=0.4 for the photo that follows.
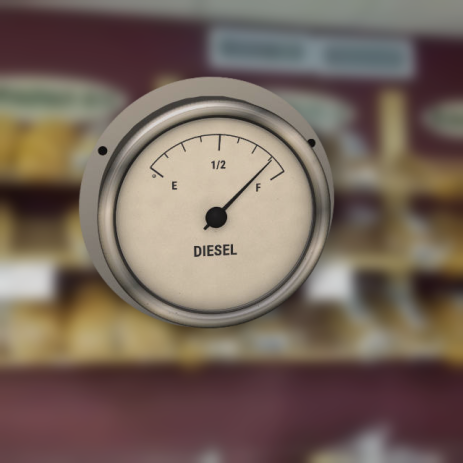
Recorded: value=0.875
